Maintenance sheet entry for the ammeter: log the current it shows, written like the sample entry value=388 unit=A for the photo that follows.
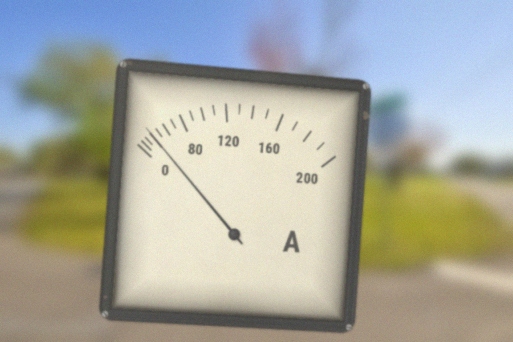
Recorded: value=40 unit=A
